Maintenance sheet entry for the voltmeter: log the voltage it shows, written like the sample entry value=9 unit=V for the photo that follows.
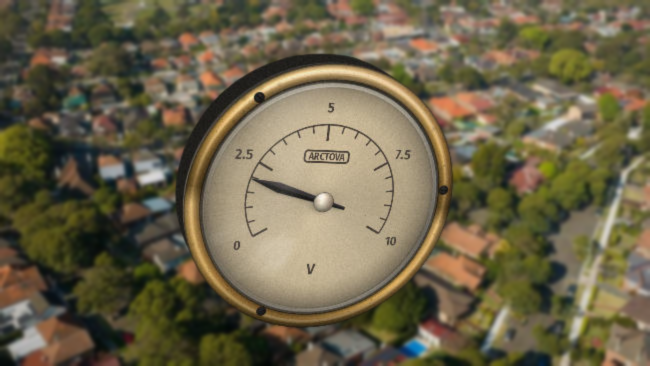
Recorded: value=2 unit=V
